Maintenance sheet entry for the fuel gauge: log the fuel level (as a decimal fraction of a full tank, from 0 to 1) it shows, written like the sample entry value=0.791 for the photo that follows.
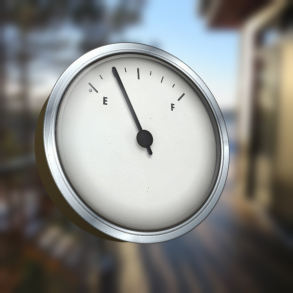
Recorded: value=0.25
